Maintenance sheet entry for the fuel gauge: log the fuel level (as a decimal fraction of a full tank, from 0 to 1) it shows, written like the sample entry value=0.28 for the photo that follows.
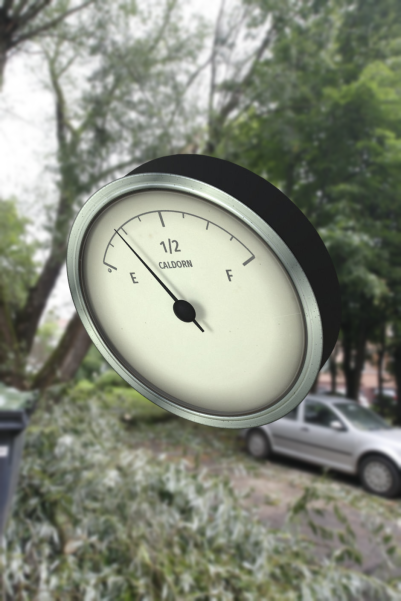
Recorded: value=0.25
